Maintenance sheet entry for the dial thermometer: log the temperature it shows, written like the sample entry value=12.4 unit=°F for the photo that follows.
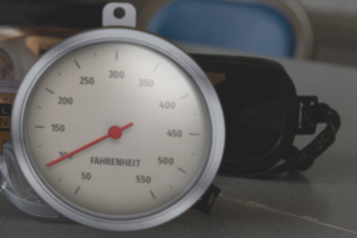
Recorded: value=100 unit=°F
